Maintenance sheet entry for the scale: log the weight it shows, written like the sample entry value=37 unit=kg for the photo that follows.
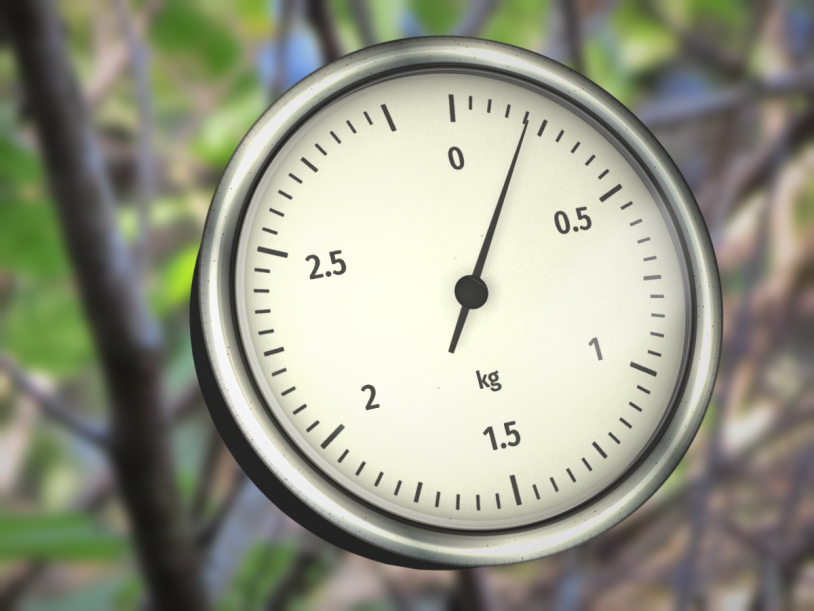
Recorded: value=0.2 unit=kg
